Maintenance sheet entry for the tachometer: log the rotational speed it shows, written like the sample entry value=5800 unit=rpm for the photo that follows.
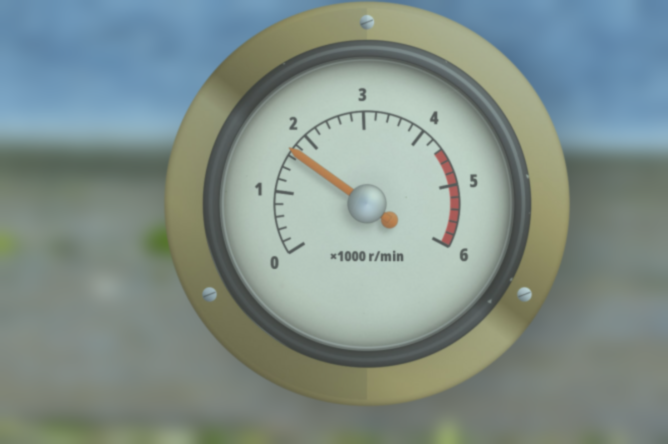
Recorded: value=1700 unit=rpm
